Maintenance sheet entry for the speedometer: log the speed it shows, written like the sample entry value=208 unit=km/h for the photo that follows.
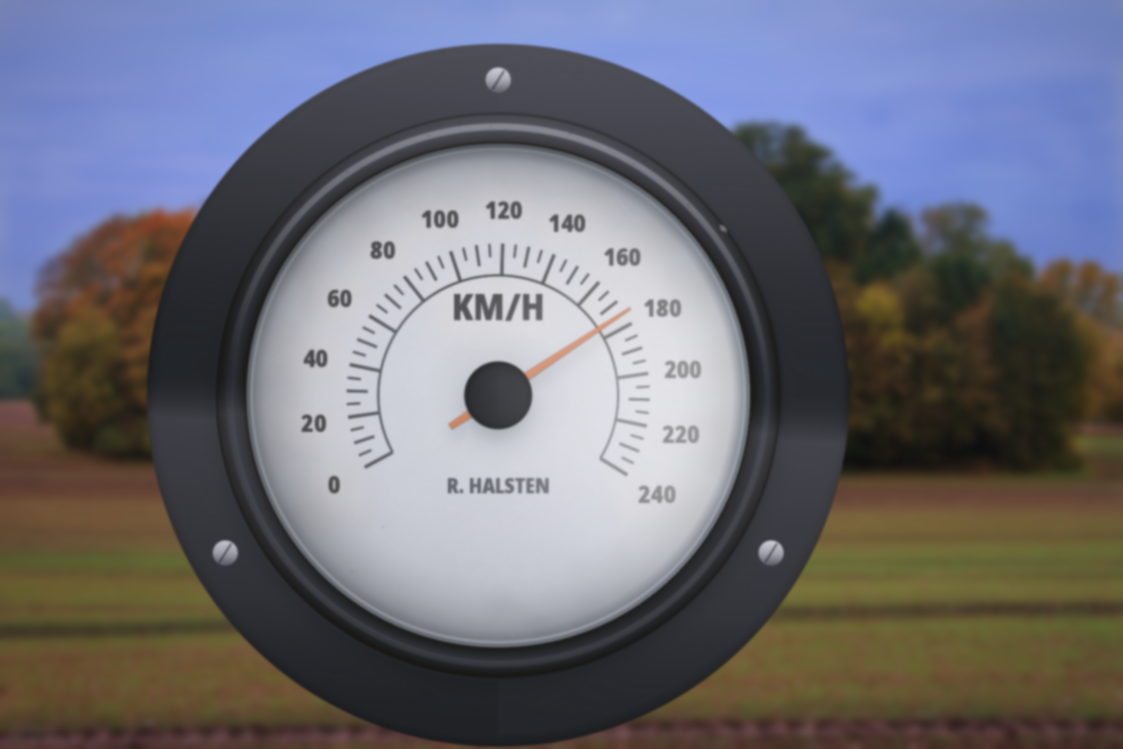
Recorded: value=175 unit=km/h
